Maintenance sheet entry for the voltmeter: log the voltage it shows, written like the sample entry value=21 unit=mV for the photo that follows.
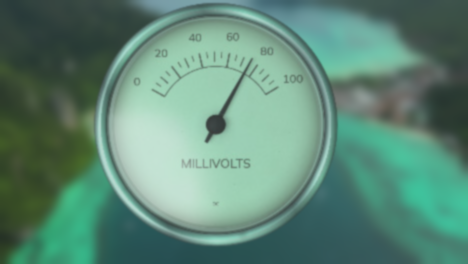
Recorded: value=75 unit=mV
